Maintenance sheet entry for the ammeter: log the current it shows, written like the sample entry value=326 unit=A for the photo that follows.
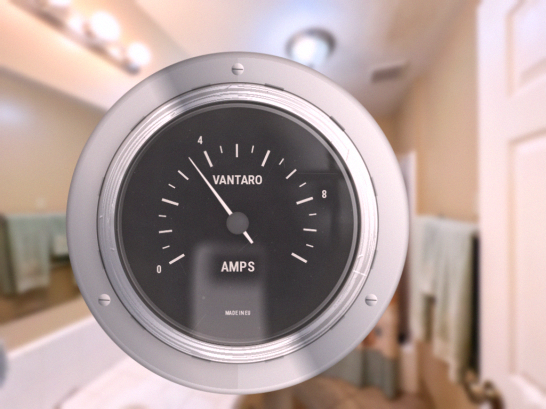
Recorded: value=3.5 unit=A
